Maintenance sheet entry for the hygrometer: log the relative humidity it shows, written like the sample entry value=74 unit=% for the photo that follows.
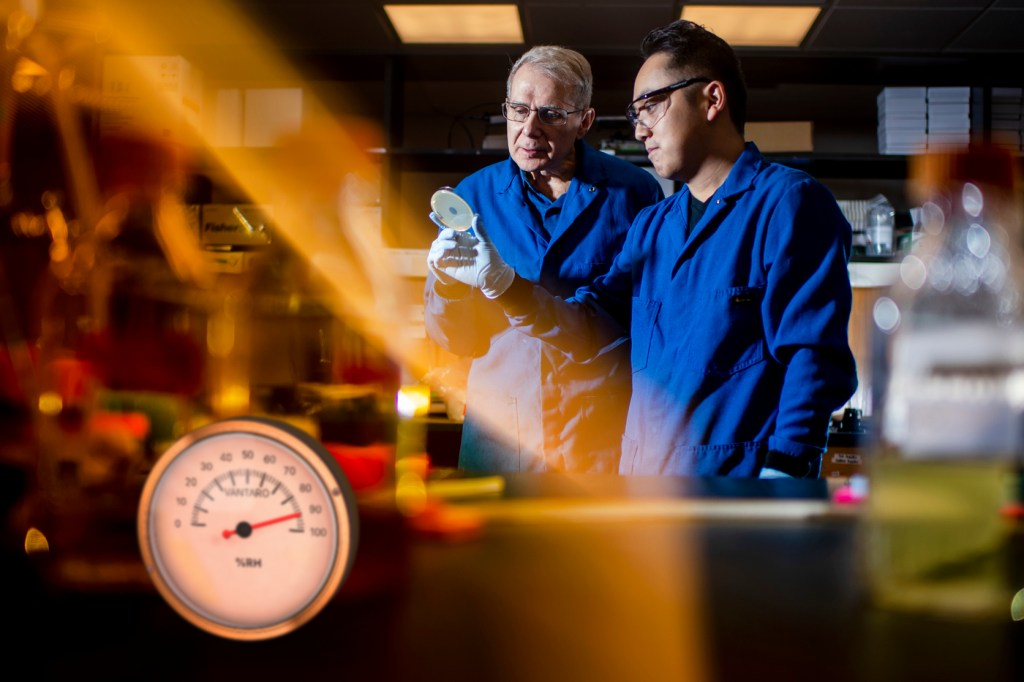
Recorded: value=90 unit=%
